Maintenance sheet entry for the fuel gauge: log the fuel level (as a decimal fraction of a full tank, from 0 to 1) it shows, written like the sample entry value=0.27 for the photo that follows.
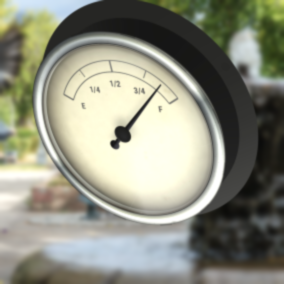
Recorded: value=0.875
